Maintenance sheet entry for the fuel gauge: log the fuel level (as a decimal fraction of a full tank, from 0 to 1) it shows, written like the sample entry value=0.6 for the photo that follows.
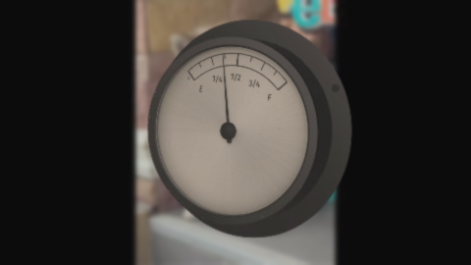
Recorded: value=0.375
